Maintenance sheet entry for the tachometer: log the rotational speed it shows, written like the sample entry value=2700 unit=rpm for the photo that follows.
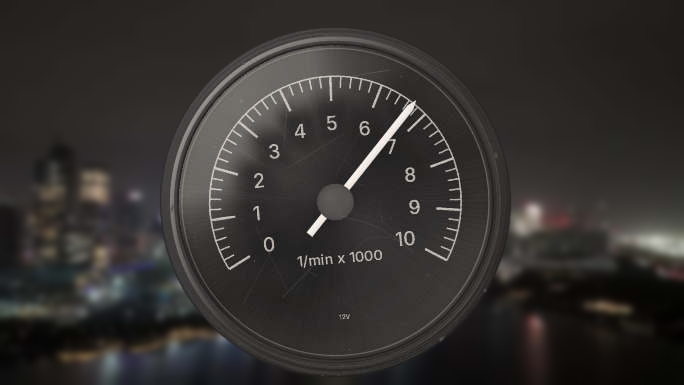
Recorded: value=6700 unit=rpm
